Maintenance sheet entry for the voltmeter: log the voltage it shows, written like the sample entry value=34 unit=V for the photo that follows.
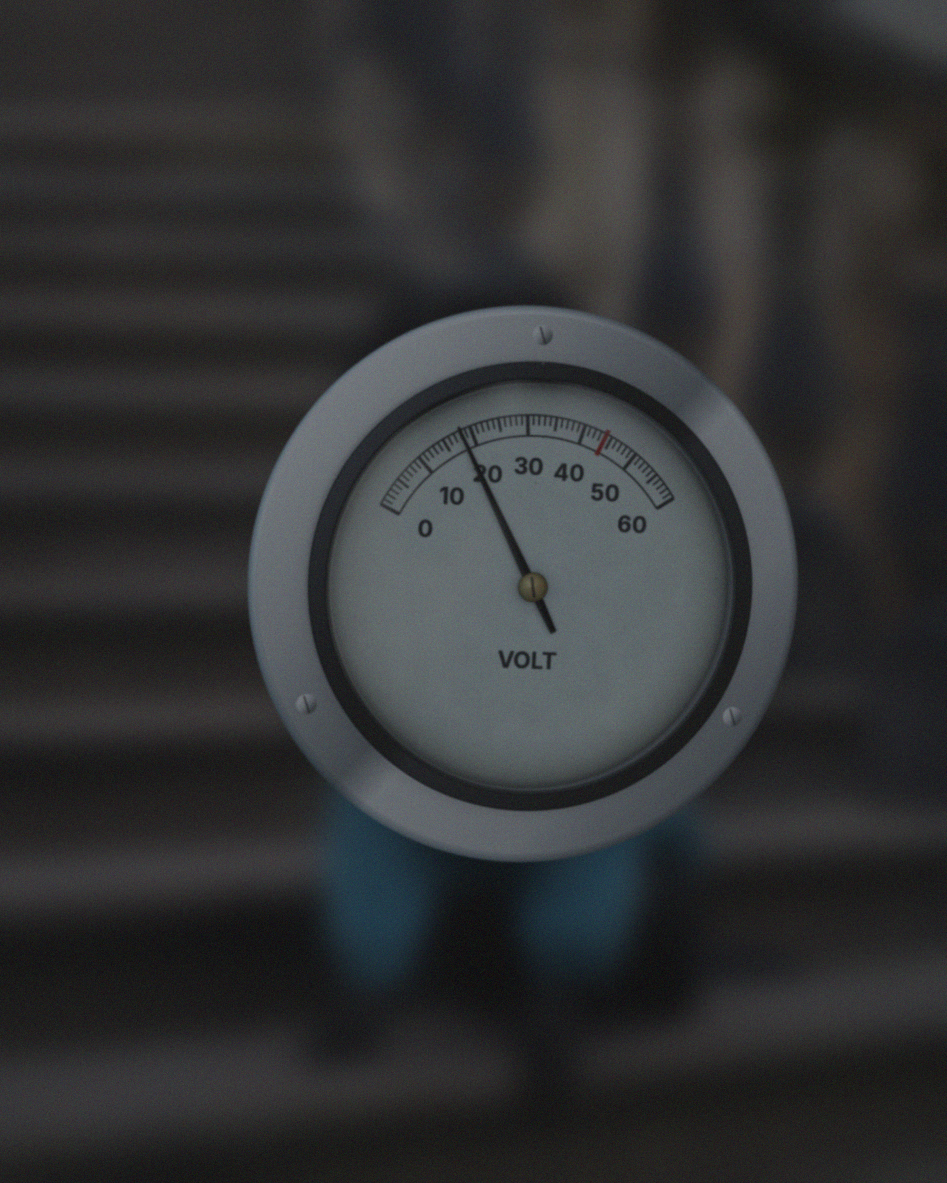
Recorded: value=18 unit=V
